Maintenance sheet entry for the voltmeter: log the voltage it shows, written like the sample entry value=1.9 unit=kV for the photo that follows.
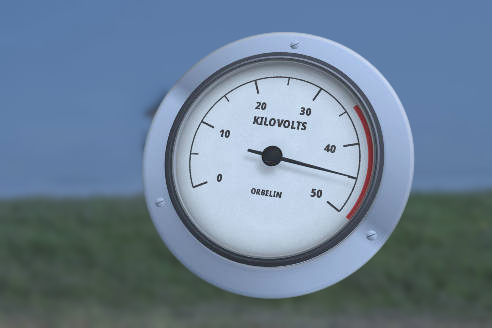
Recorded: value=45 unit=kV
